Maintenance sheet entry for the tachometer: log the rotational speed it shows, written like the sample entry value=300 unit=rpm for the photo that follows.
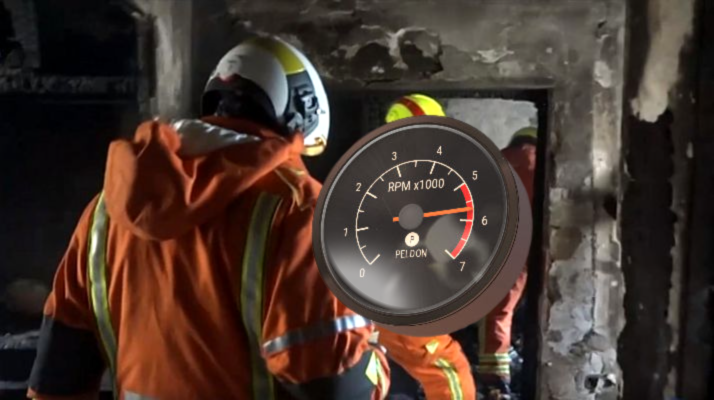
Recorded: value=5750 unit=rpm
